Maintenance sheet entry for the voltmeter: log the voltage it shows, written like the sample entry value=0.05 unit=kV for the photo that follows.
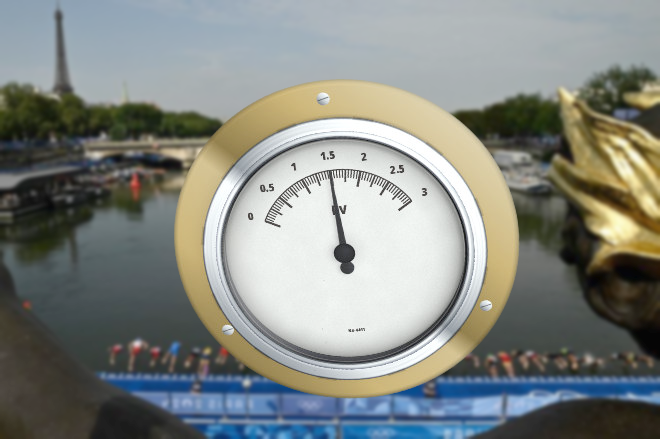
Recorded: value=1.5 unit=kV
